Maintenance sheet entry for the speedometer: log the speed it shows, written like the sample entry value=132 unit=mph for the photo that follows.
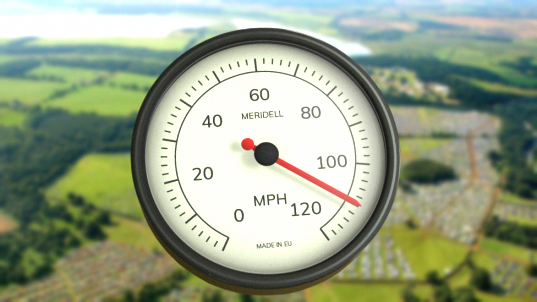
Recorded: value=110 unit=mph
